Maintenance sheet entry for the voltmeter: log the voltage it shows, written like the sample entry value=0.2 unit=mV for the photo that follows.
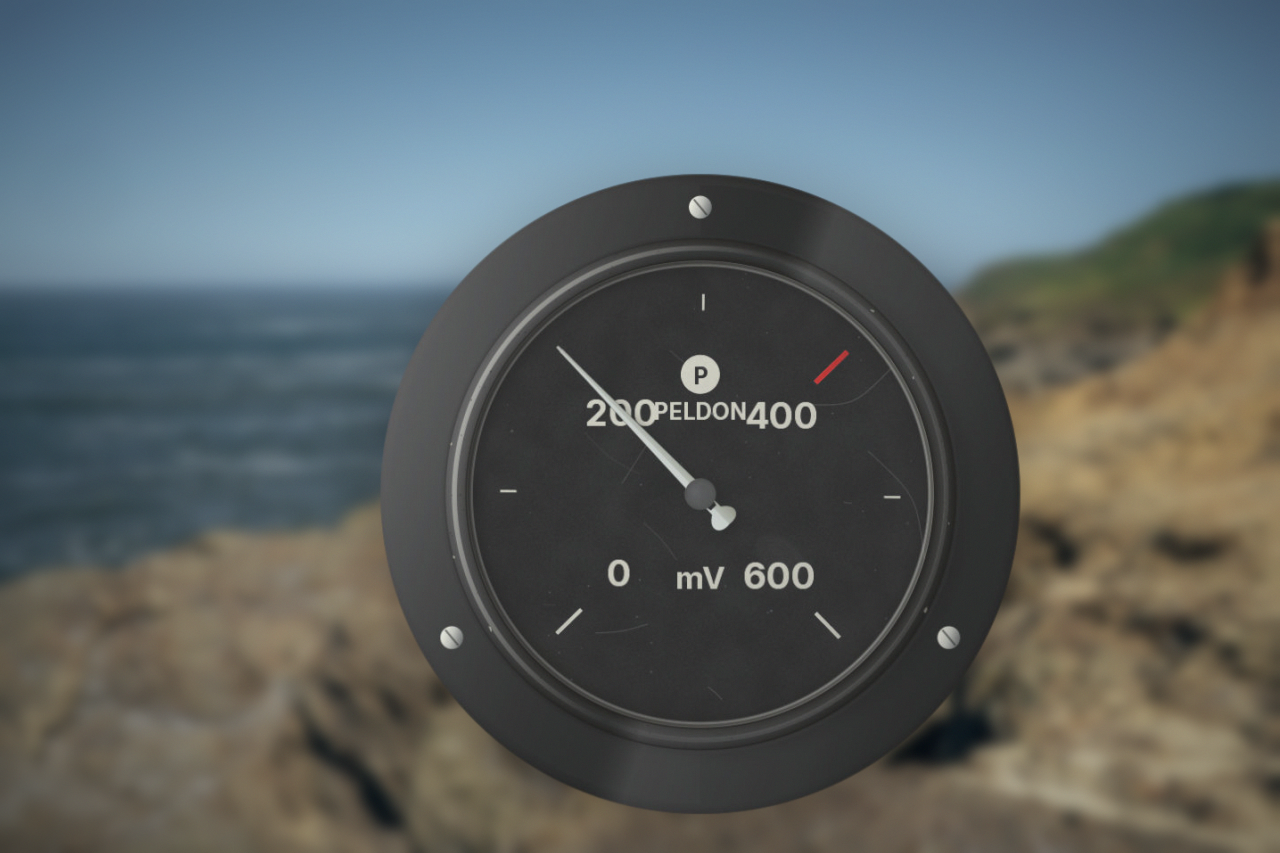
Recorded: value=200 unit=mV
